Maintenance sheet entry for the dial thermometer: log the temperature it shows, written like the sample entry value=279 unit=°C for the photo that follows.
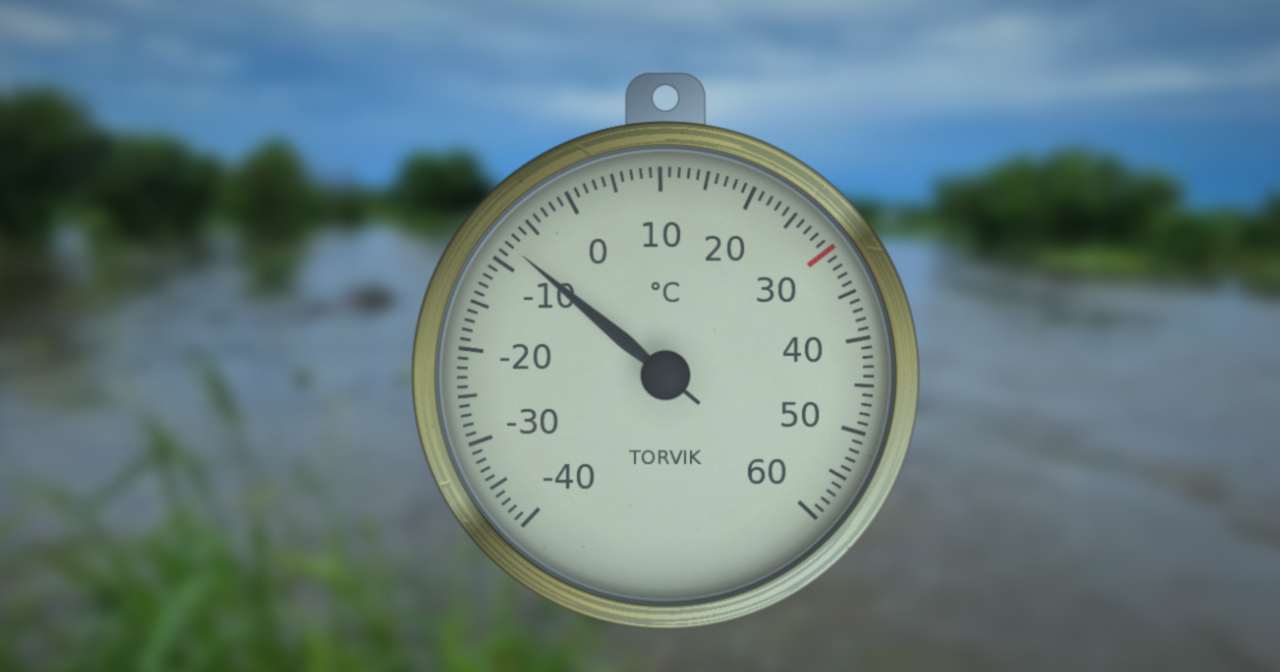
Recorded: value=-8 unit=°C
